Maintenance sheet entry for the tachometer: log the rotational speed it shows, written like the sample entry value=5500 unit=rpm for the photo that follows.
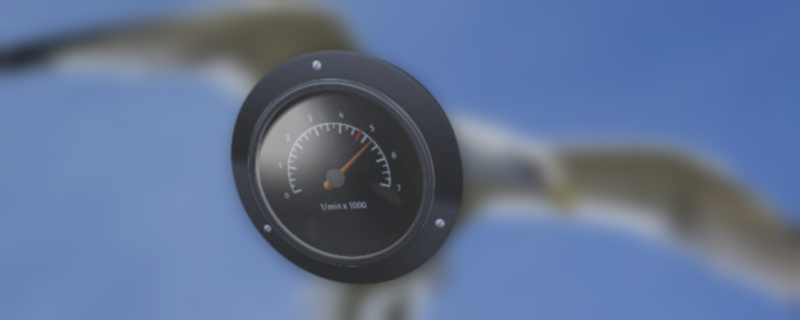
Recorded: value=5250 unit=rpm
